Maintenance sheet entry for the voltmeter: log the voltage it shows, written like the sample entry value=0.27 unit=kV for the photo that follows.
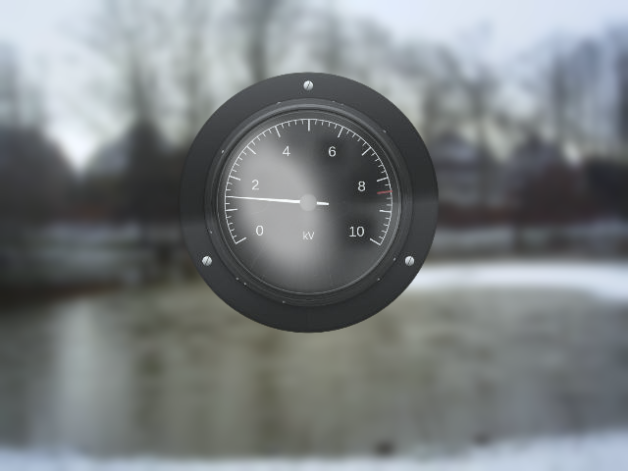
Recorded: value=1.4 unit=kV
